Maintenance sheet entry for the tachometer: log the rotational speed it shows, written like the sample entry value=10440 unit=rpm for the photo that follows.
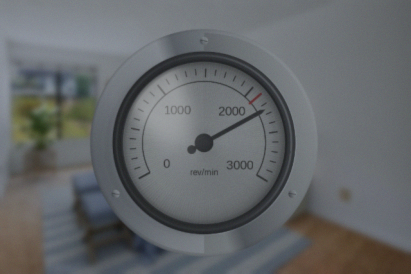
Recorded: value=2250 unit=rpm
